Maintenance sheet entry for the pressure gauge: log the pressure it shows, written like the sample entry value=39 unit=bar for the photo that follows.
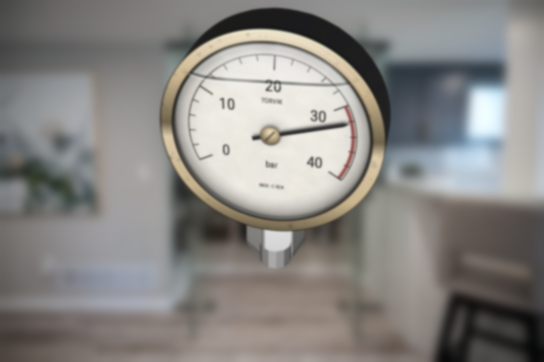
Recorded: value=32 unit=bar
